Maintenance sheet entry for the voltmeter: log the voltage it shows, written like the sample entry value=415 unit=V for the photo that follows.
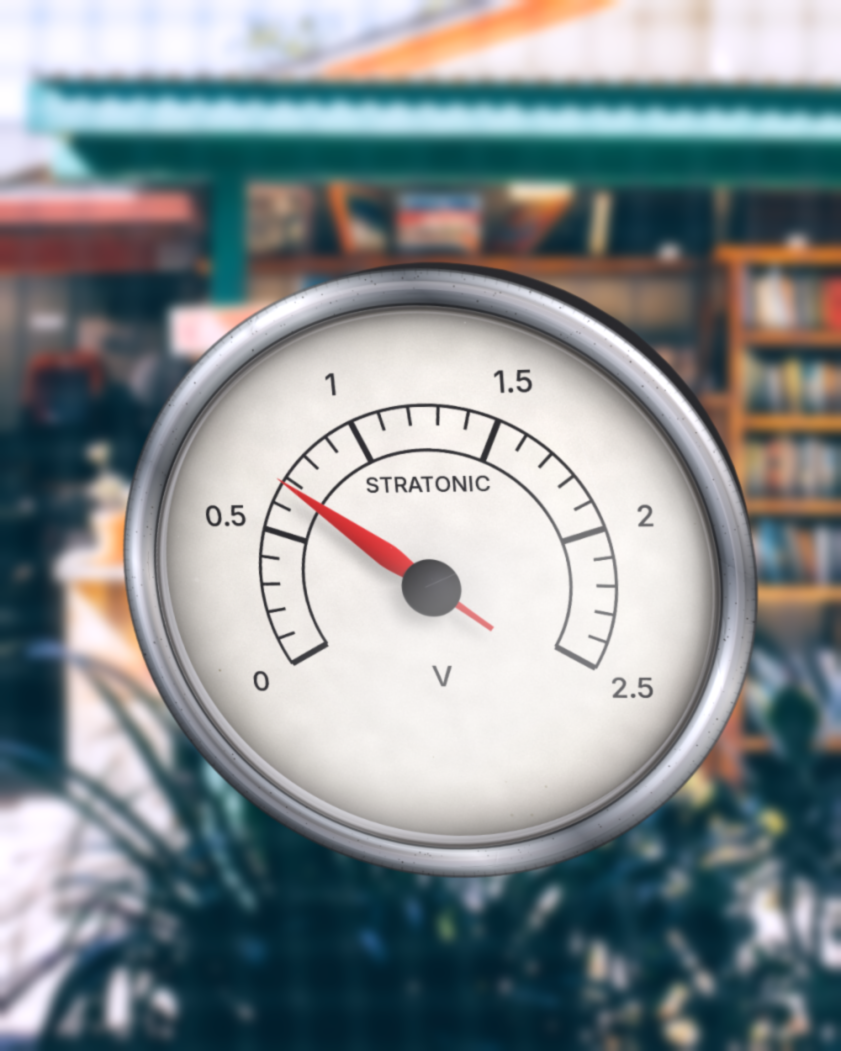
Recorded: value=0.7 unit=V
